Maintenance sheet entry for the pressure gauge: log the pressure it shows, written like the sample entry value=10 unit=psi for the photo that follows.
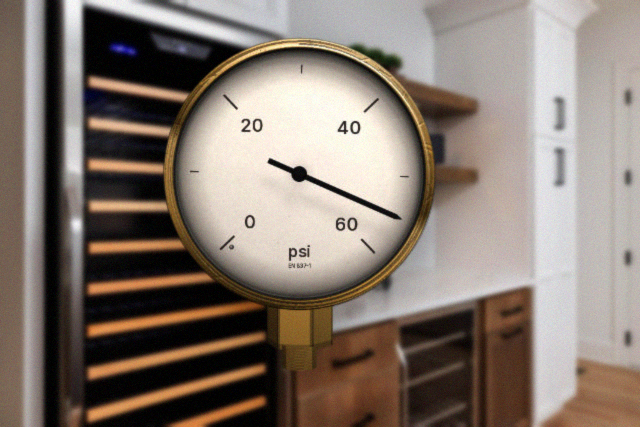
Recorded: value=55 unit=psi
